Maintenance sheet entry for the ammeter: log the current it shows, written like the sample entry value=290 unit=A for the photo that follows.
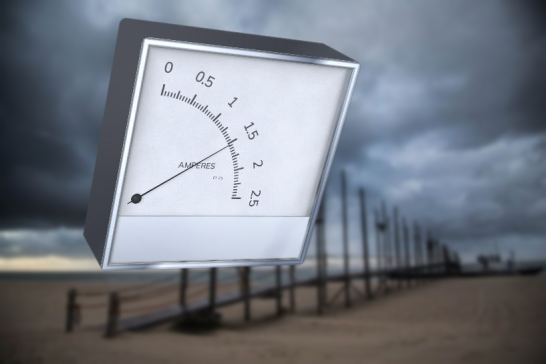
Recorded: value=1.5 unit=A
